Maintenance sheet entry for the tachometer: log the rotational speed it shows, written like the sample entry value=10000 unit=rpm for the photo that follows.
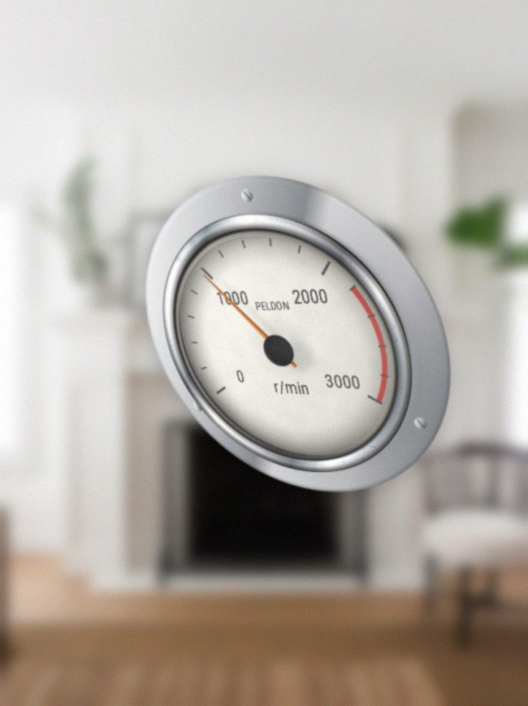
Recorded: value=1000 unit=rpm
